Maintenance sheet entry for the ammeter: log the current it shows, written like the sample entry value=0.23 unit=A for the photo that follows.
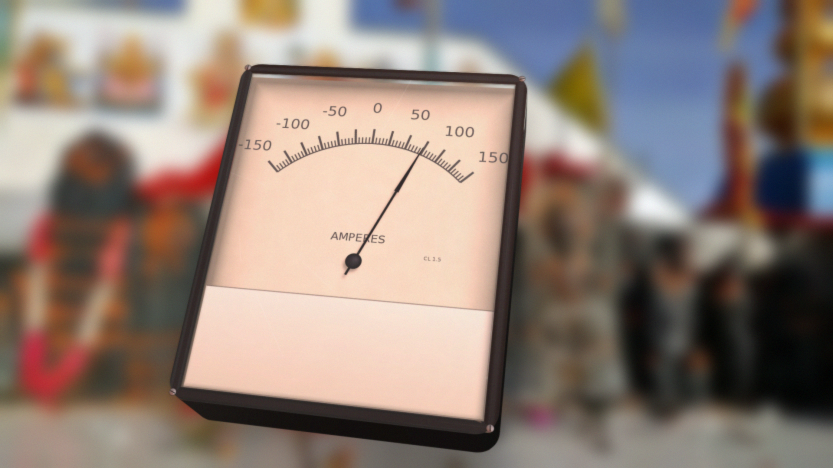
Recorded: value=75 unit=A
